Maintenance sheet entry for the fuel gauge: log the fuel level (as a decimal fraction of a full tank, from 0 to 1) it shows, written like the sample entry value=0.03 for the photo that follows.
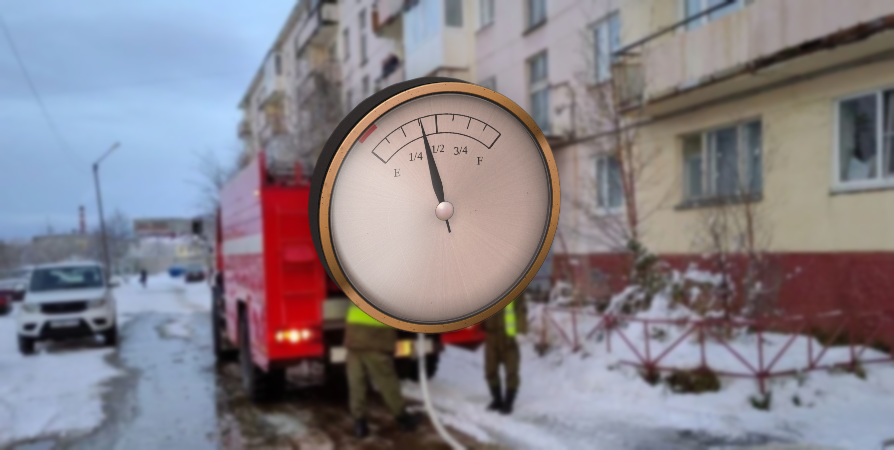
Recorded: value=0.375
